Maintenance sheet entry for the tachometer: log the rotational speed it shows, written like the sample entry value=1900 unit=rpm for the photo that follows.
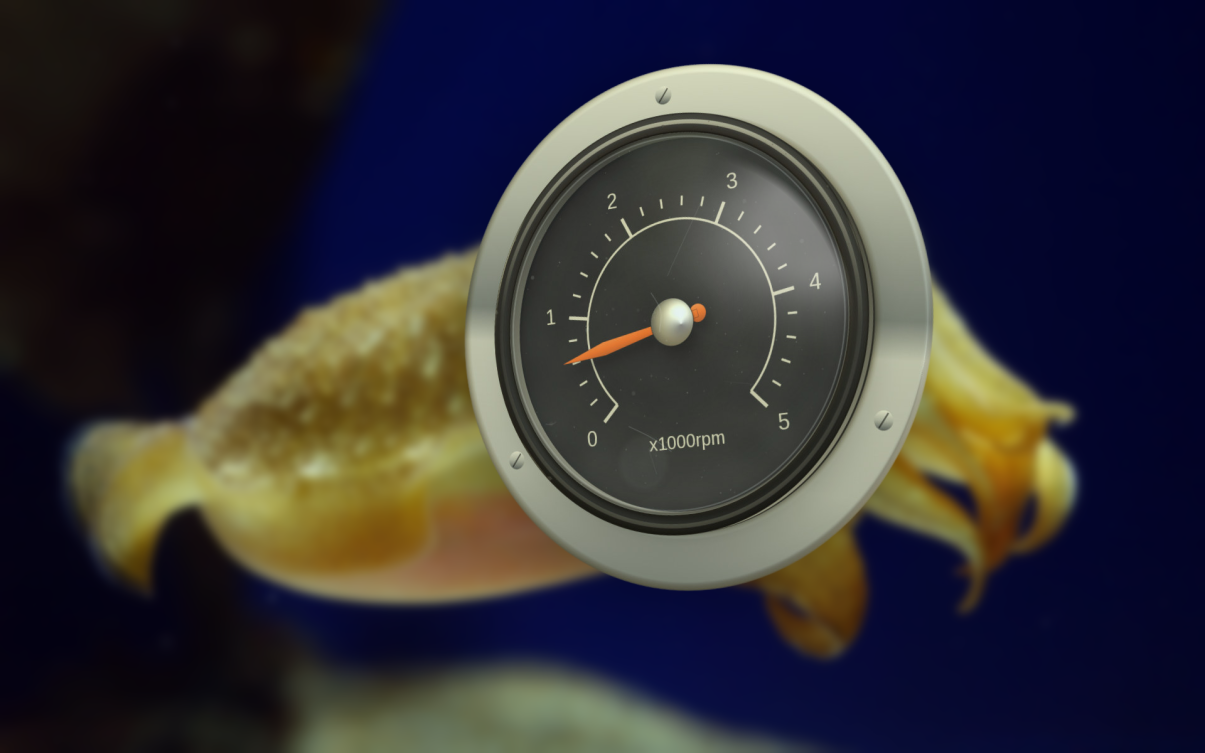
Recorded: value=600 unit=rpm
